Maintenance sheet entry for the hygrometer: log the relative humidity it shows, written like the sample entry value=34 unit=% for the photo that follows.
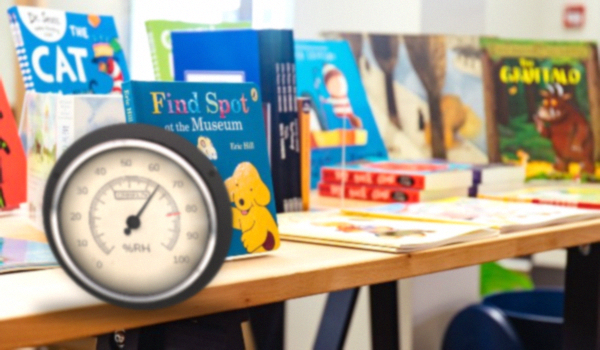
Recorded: value=65 unit=%
